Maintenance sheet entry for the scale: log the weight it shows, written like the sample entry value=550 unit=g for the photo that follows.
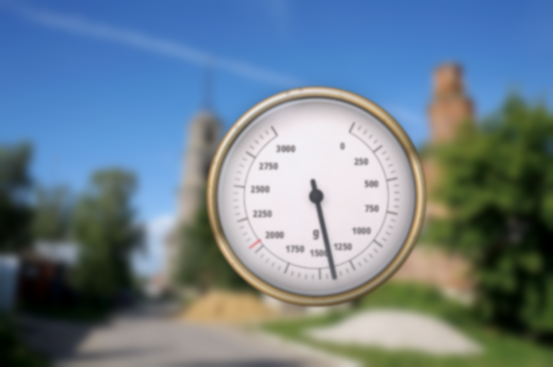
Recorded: value=1400 unit=g
